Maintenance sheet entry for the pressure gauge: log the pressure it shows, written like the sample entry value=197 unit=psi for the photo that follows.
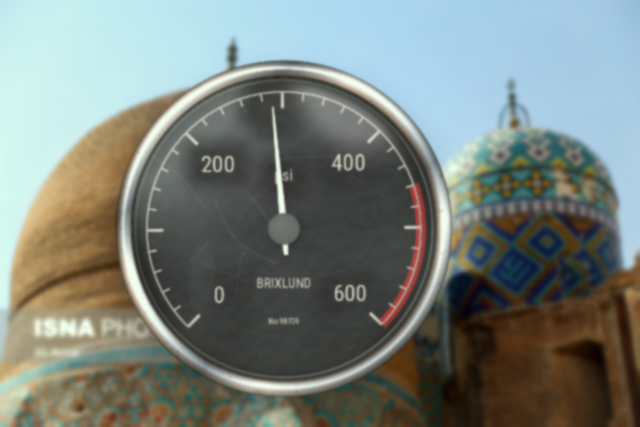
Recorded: value=290 unit=psi
